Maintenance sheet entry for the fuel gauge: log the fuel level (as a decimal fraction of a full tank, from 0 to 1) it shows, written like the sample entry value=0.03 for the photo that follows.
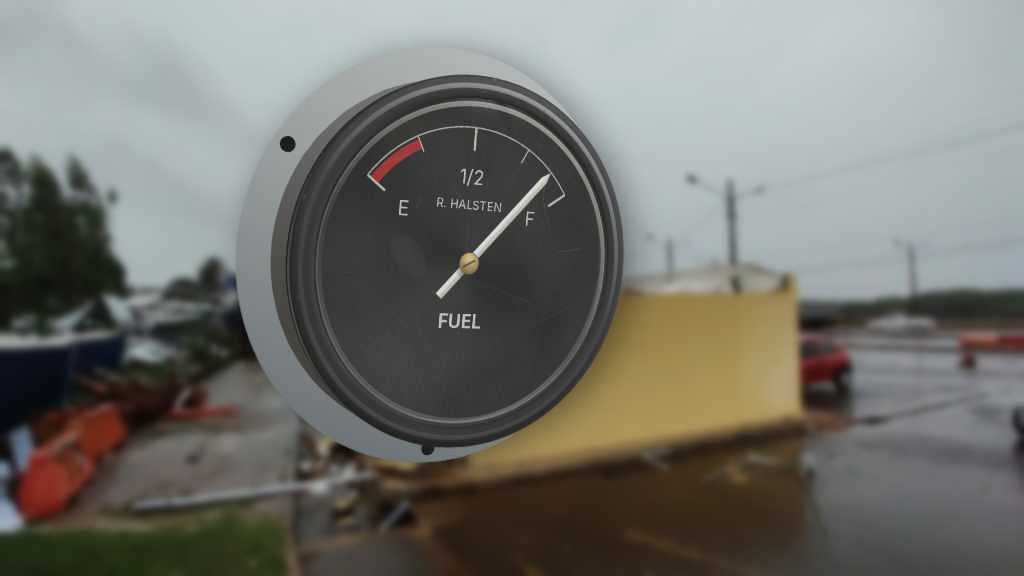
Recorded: value=0.875
